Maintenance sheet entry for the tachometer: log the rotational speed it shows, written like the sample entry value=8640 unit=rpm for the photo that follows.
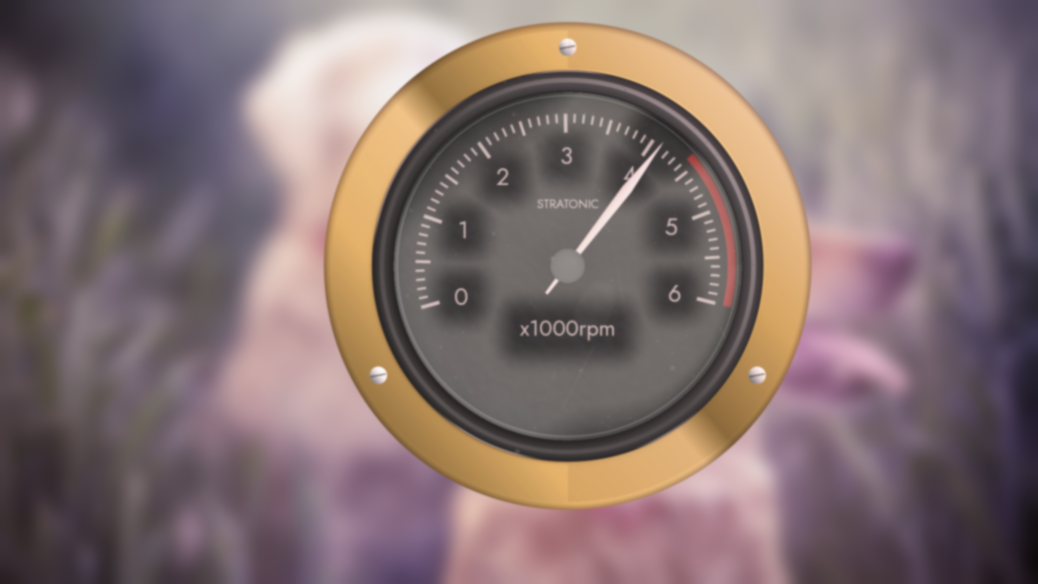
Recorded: value=4100 unit=rpm
